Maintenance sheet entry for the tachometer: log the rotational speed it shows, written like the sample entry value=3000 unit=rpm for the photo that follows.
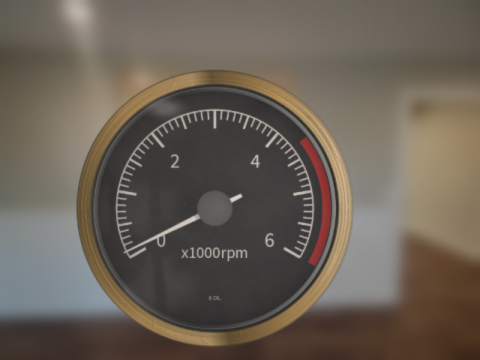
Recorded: value=100 unit=rpm
